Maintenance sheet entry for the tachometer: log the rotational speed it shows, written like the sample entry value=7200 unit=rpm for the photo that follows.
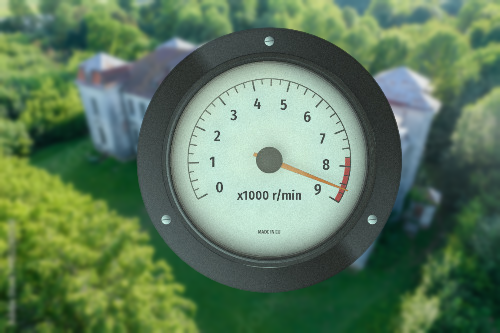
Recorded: value=8625 unit=rpm
